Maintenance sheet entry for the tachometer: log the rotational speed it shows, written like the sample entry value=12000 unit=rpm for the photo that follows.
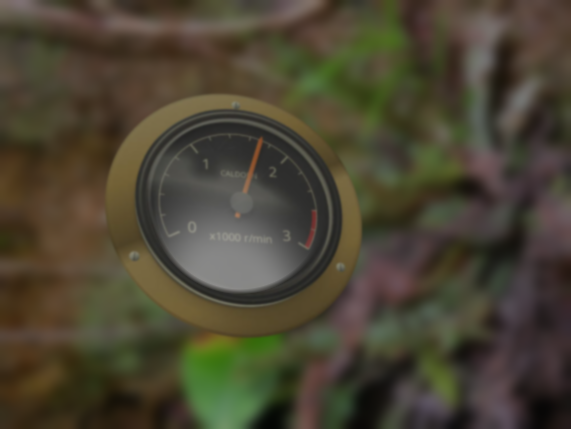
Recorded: value=1700 unit=rpm
